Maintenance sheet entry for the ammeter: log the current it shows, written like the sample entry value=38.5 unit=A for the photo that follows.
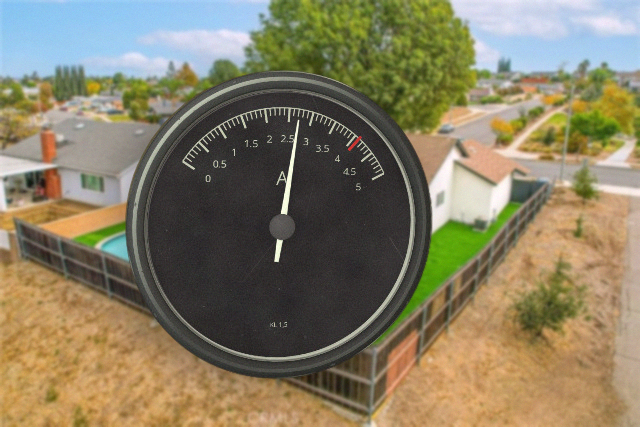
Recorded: value=2.7 unit=A
